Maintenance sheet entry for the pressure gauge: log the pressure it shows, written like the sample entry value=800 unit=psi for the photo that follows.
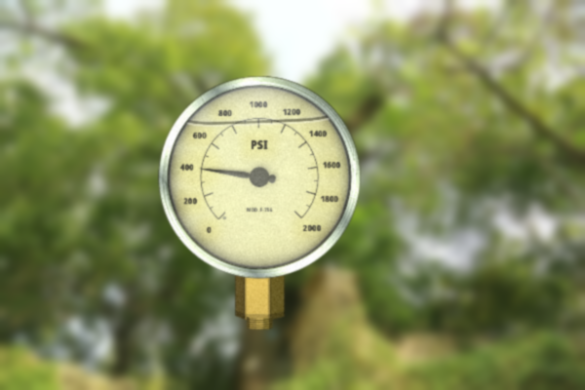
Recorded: value=400 unit=psi
